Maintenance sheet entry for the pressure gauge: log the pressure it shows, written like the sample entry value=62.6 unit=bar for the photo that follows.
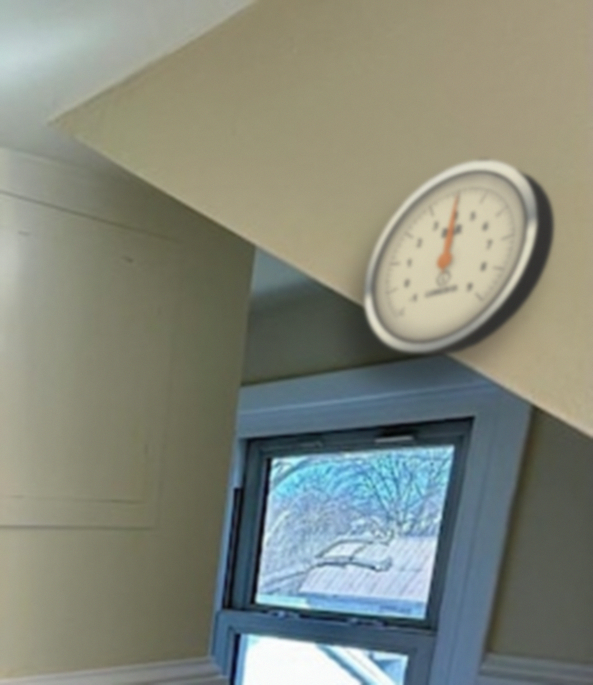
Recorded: value=4 unit=bar
